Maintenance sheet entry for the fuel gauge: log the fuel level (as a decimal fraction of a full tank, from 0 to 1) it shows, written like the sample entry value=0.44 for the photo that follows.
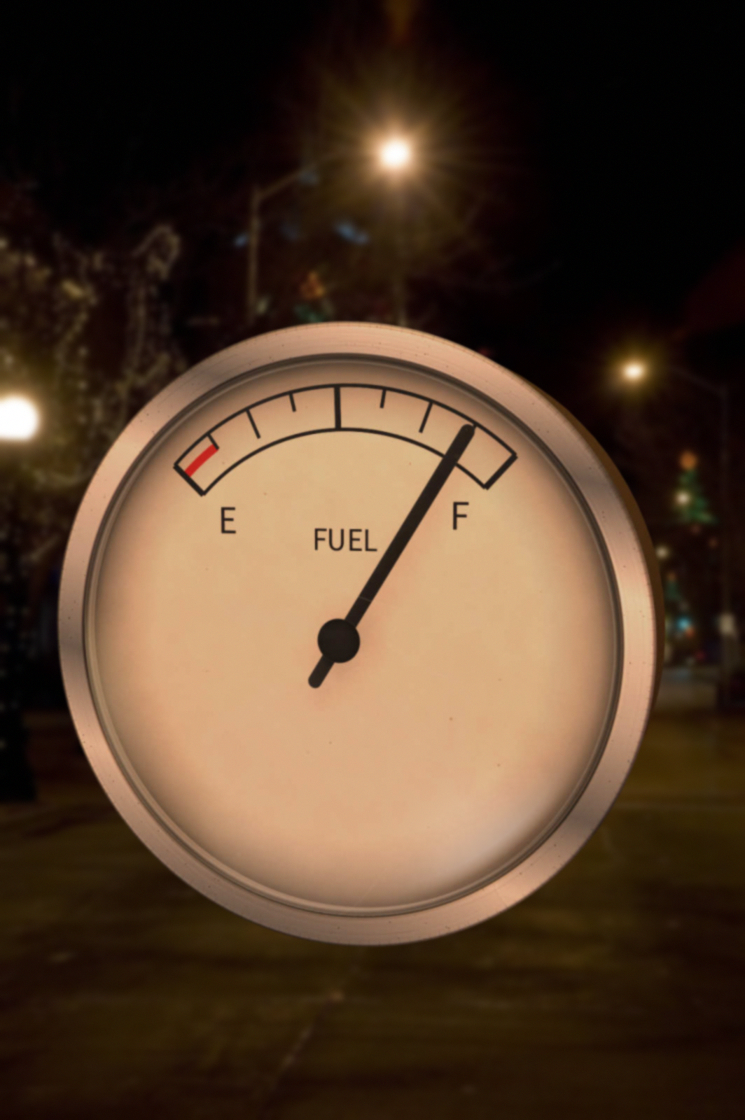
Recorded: value=0.875
